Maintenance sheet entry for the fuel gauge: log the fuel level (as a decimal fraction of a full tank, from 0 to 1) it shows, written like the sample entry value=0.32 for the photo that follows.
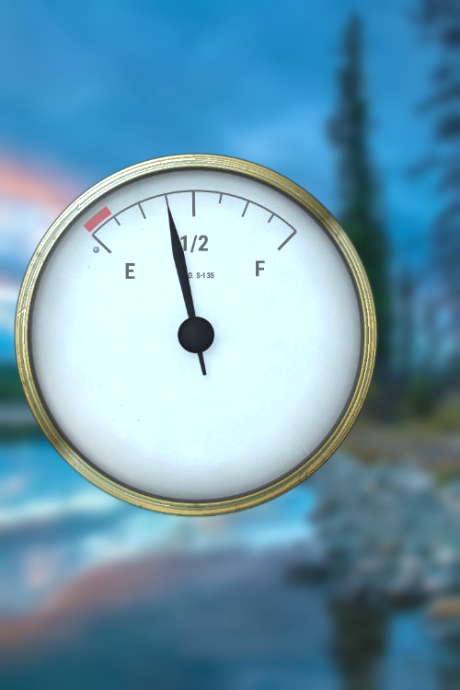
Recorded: value=0.375
